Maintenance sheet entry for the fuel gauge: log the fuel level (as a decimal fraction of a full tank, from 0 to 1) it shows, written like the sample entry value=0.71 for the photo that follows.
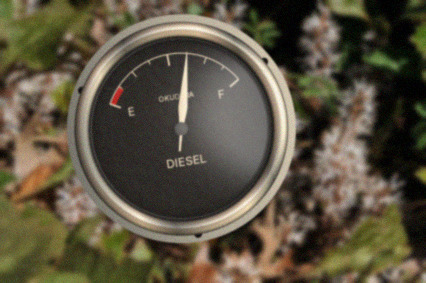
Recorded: value=0.625
